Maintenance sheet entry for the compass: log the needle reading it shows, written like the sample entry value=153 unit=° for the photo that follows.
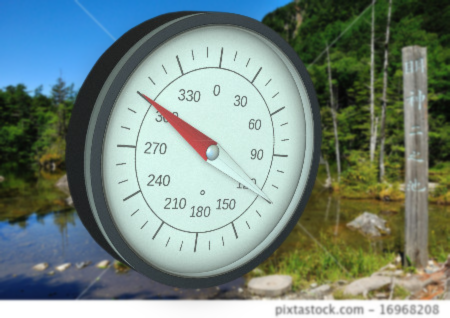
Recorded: value=300 unit=°
